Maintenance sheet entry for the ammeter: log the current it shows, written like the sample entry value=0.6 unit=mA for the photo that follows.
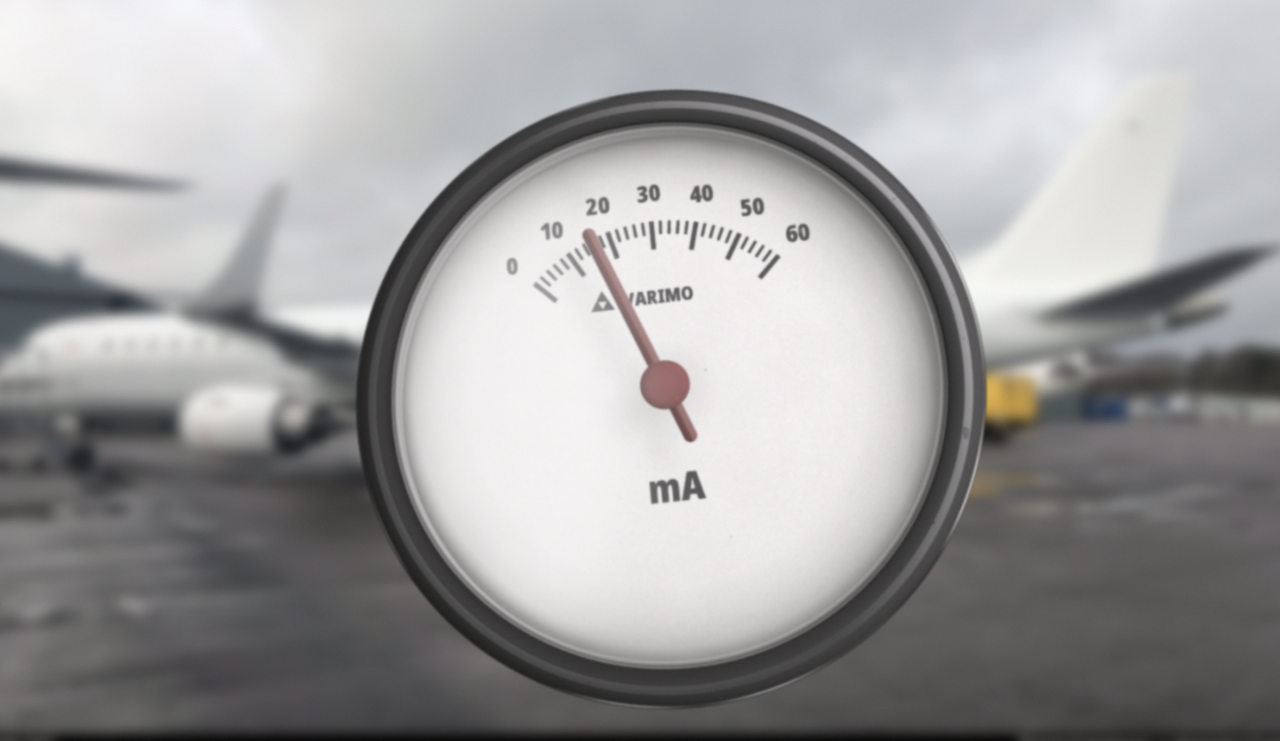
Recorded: value=16 unit=mA
